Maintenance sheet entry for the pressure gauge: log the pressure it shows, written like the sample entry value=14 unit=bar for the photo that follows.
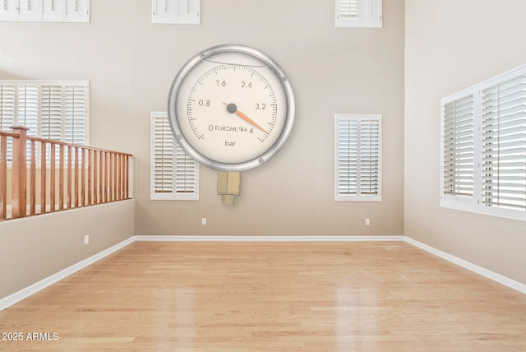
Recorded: value=3.8 unit=bar
